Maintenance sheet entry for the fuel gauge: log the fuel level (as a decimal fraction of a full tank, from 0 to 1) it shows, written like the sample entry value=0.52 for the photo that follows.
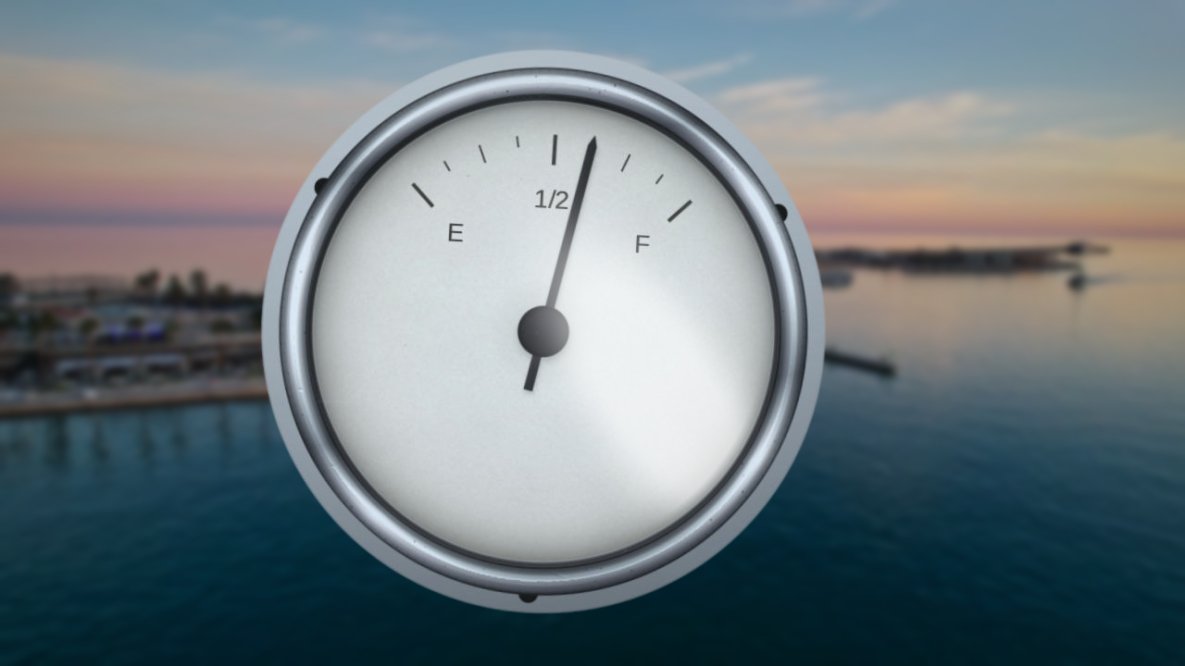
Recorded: value=0.625
